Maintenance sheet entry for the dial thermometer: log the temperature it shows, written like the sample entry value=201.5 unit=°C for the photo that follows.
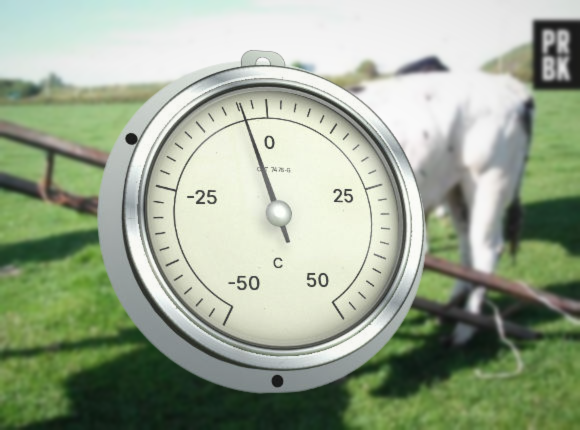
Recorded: value=-5 unit=°C
